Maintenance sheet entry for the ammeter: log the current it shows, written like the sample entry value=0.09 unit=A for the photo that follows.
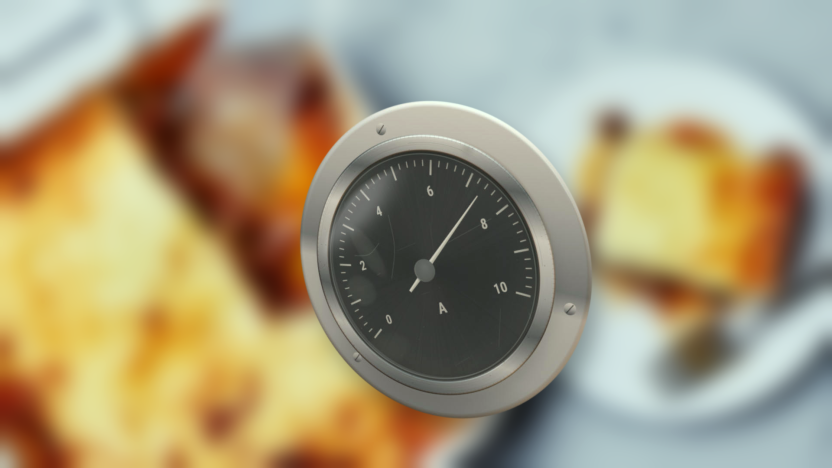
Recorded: value=7.4 unit=A
